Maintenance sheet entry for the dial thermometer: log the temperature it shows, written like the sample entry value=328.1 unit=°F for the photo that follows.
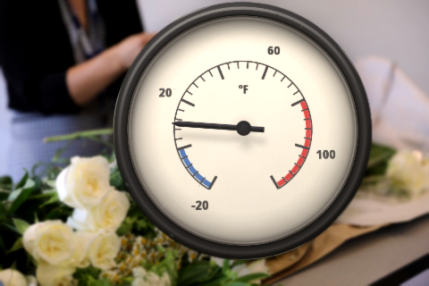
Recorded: value=10 unit=°F
